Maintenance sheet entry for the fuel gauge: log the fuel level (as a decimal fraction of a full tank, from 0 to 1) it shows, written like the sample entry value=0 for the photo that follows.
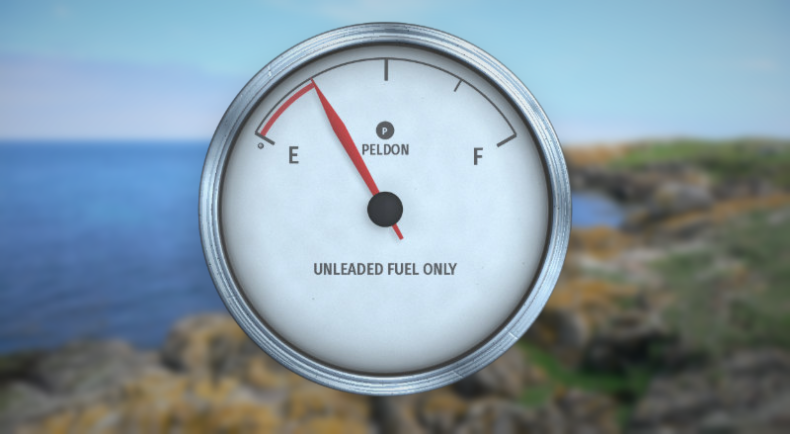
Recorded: value=0.25
